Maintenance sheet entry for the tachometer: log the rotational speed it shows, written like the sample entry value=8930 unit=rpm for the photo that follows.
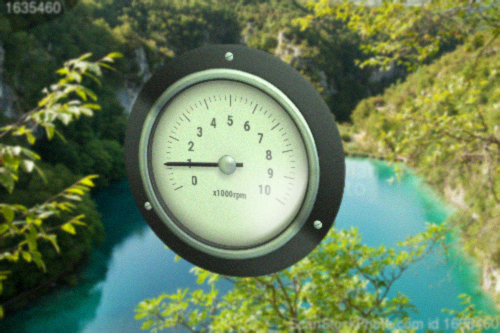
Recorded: value=1000 unit=rpm
